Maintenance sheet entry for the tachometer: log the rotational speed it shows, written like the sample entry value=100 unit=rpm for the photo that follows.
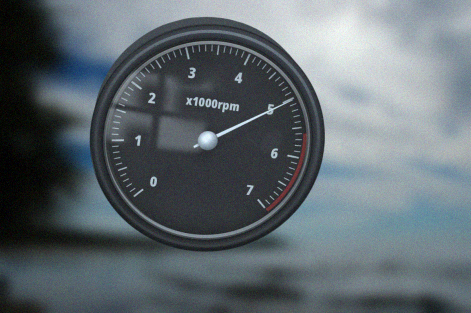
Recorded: value=5000 unit=rpm
